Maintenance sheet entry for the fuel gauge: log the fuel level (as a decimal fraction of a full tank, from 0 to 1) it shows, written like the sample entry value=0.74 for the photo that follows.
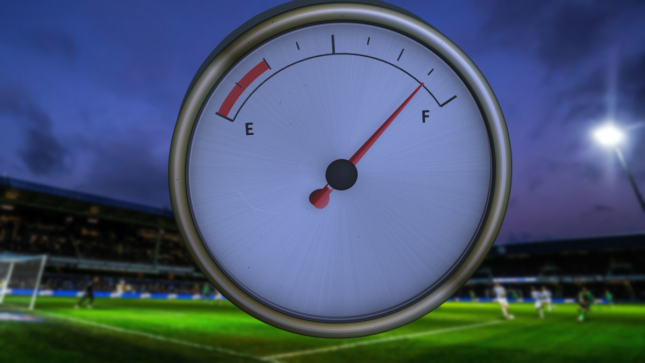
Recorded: value=0.875
